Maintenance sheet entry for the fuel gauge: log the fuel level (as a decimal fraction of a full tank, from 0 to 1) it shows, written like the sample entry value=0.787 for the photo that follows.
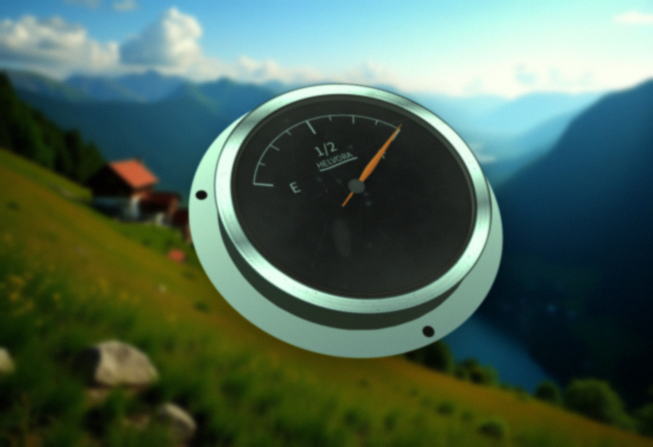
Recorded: value=1
